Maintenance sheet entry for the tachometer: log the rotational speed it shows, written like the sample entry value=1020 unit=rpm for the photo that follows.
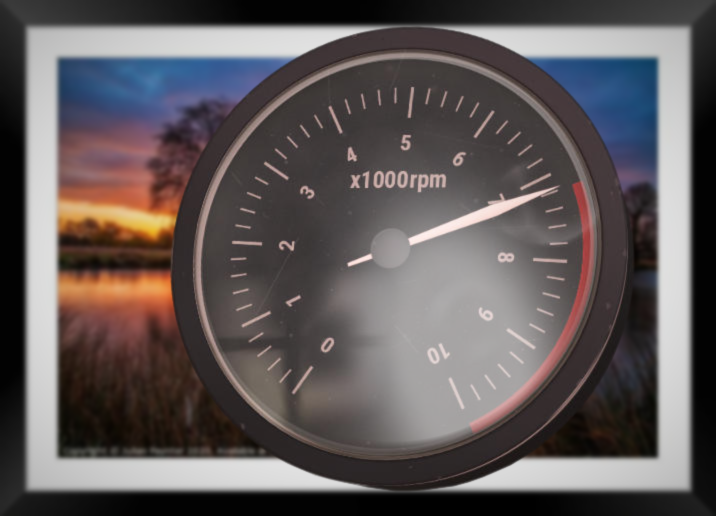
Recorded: value=7200 unit=rpm
